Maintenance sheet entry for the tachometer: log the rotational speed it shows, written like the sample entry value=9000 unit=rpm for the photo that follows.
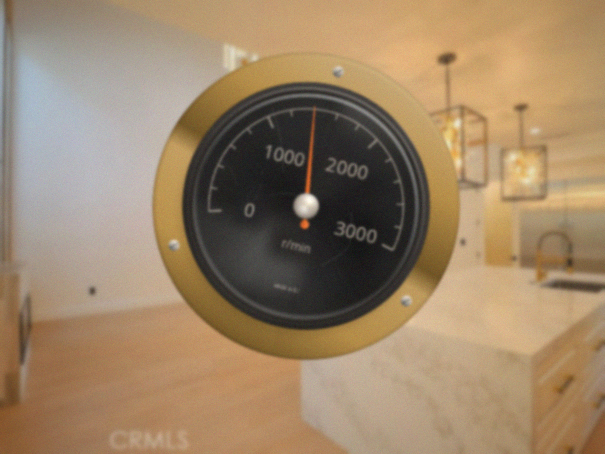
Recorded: value=1400 unit=rpm
